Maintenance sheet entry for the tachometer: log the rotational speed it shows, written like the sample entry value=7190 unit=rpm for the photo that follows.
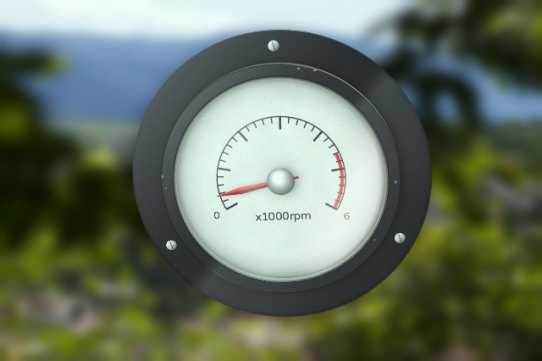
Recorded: value=400 unit=rpm
